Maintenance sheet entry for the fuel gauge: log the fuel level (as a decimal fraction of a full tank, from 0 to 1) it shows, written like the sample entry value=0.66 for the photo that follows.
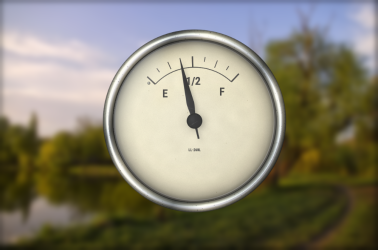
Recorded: value=0.375
